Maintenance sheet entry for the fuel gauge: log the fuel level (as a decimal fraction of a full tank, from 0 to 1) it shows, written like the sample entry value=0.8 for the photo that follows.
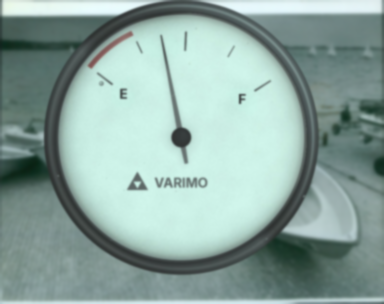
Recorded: value=0.375
